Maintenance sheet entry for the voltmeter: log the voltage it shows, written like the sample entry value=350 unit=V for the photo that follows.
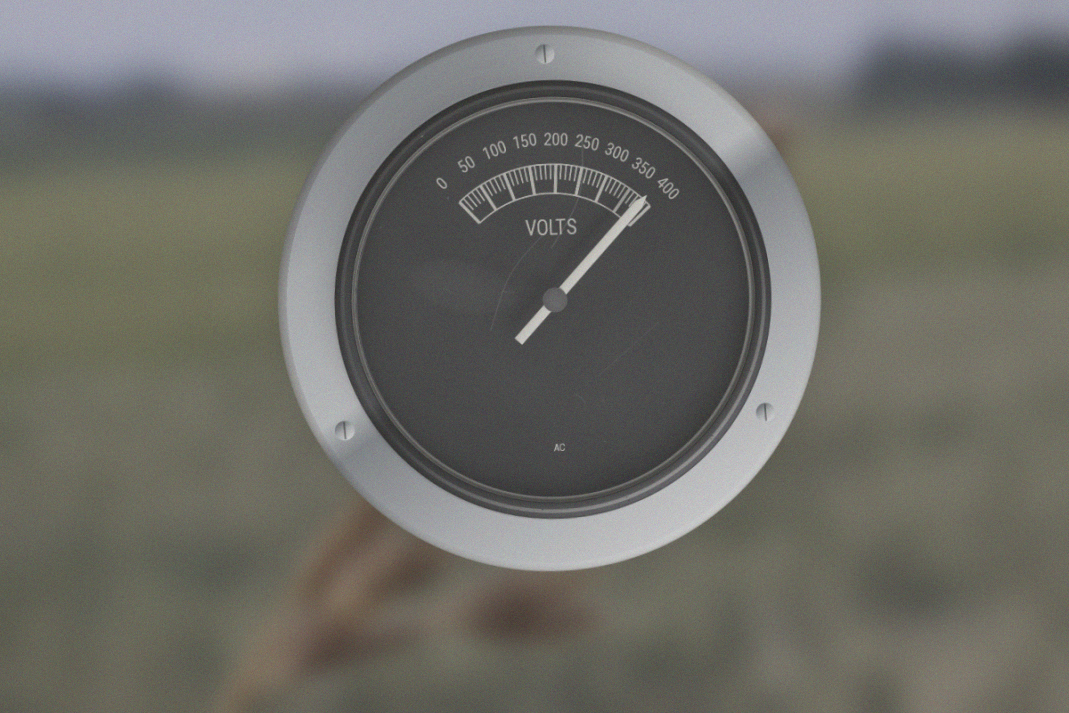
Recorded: value=380 unit=V
